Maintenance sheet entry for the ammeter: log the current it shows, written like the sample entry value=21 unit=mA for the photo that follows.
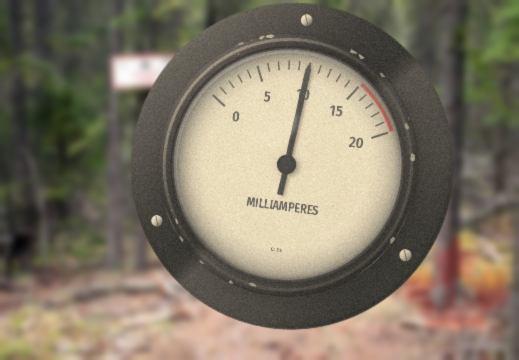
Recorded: value=10 unit=mA
